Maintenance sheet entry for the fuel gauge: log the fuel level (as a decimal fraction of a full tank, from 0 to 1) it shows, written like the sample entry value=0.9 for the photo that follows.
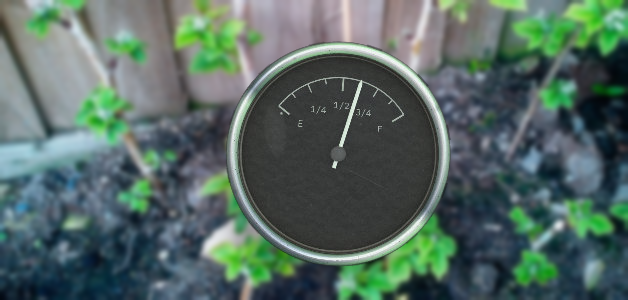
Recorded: value=0.625
